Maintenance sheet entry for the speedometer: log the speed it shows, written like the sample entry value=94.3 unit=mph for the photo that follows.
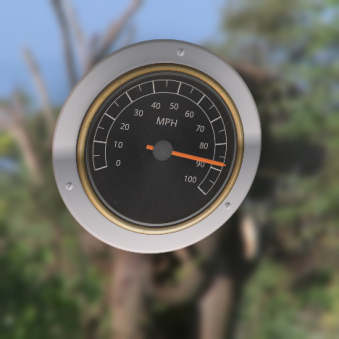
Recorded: value=87.5 unit=mph
